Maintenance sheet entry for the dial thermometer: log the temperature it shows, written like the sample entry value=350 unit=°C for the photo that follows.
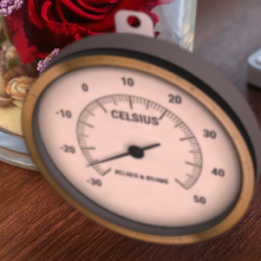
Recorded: value=-25 unit=°C
